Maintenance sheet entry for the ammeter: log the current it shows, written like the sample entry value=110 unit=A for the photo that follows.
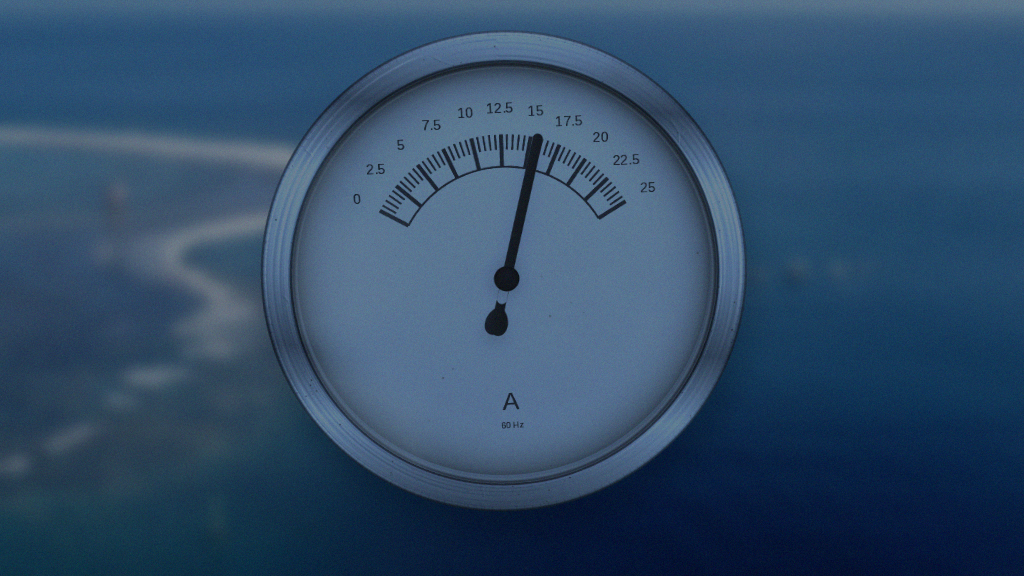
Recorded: value=15.5 unit=A
